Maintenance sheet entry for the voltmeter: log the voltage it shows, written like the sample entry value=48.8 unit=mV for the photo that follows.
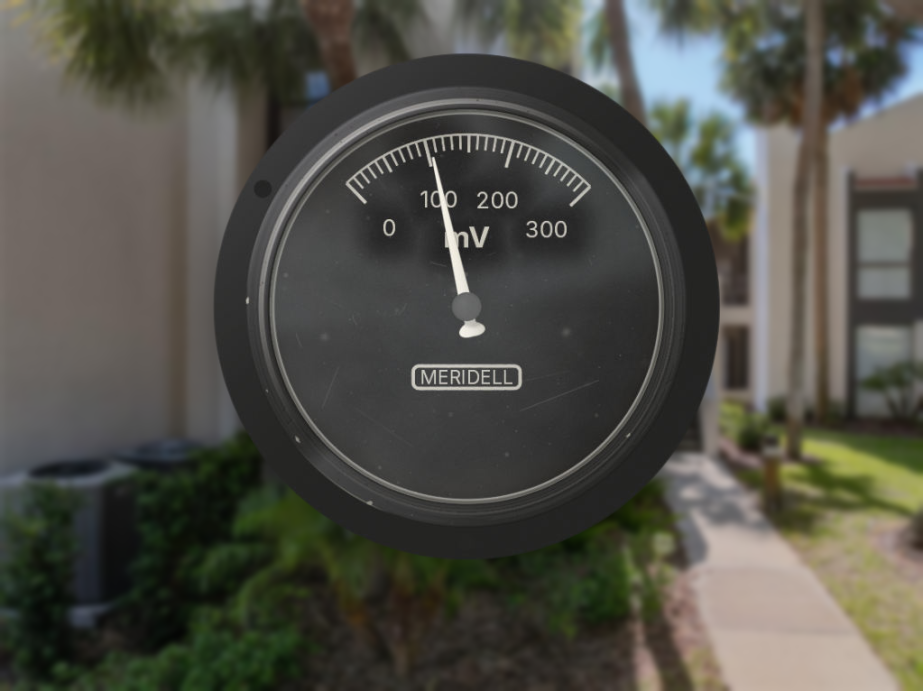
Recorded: value=105 unit=mV
